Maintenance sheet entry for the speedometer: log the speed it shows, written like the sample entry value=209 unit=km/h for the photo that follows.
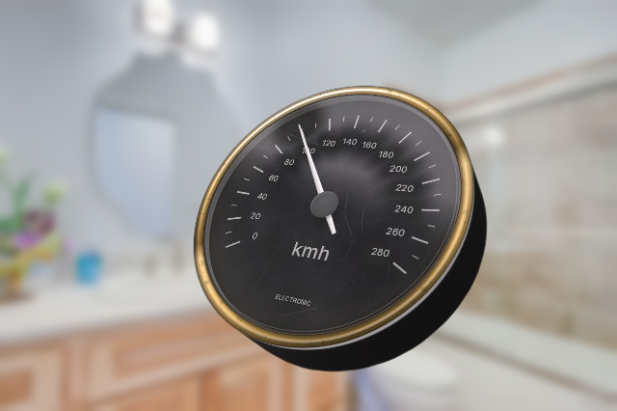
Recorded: value=100 unit=km/h
